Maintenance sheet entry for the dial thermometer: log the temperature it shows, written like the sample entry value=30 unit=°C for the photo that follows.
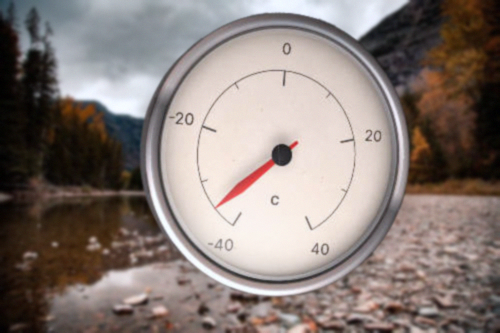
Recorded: value=-35 unit=°C
